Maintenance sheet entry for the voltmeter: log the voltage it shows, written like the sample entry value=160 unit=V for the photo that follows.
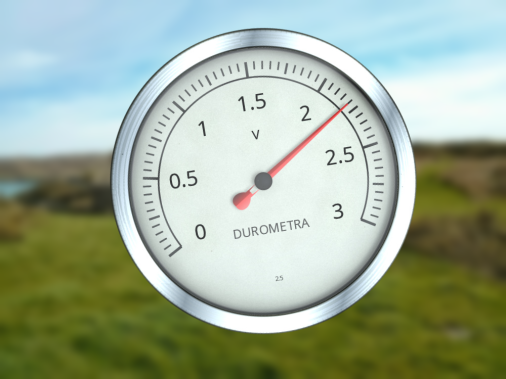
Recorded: value=2.2 unit=V
